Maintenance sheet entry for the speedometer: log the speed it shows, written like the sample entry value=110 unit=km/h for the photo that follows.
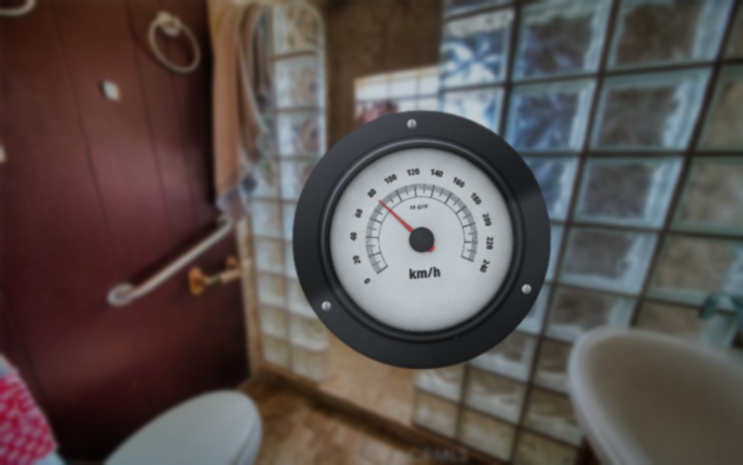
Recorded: value=80 unit=km/h
